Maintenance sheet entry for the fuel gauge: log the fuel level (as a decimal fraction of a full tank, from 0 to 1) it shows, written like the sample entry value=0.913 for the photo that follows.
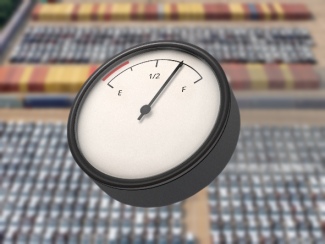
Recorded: value=0.75
